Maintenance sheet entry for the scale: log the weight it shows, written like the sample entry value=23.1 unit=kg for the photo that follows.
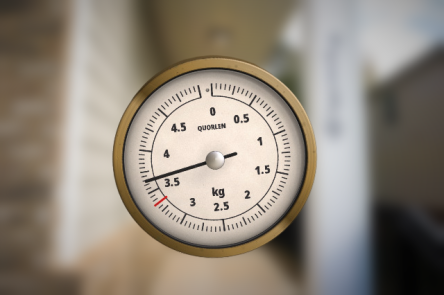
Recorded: value=3.65 unit=kg
